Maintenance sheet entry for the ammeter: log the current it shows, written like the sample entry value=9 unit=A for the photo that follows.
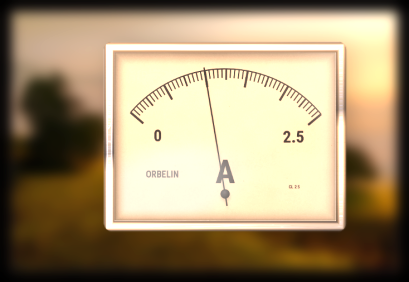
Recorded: value=1 unit=A
